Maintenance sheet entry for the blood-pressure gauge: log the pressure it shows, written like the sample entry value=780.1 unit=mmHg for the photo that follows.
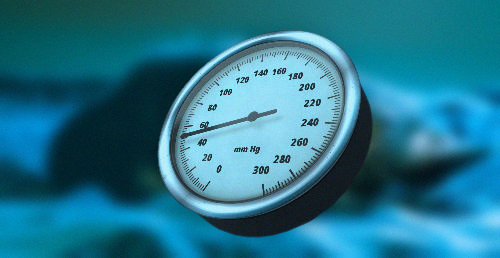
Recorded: value=50 unit=mmHg
